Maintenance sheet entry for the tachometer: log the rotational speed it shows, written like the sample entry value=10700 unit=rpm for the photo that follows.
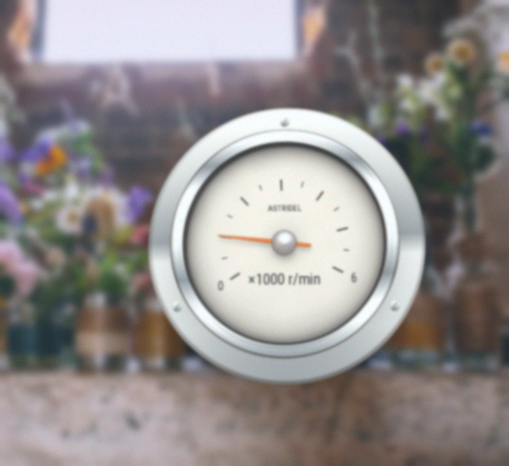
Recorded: value=1000 unit=rpm
